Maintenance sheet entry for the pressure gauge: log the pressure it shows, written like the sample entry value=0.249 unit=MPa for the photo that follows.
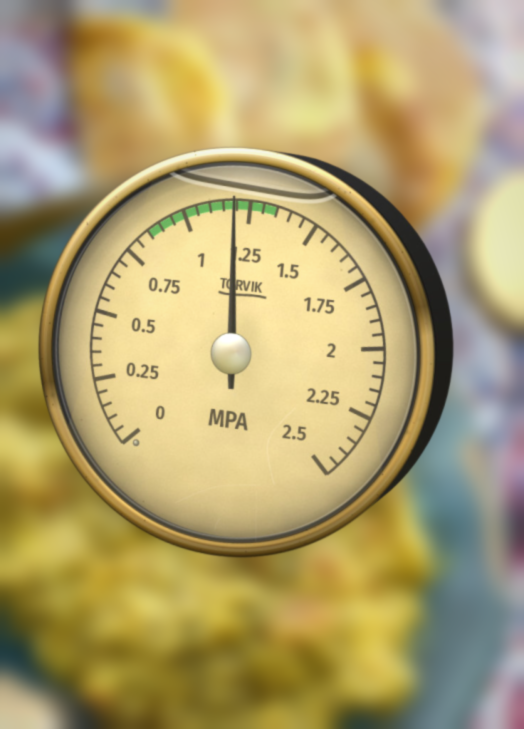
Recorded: value=1.2 unit=MPa
